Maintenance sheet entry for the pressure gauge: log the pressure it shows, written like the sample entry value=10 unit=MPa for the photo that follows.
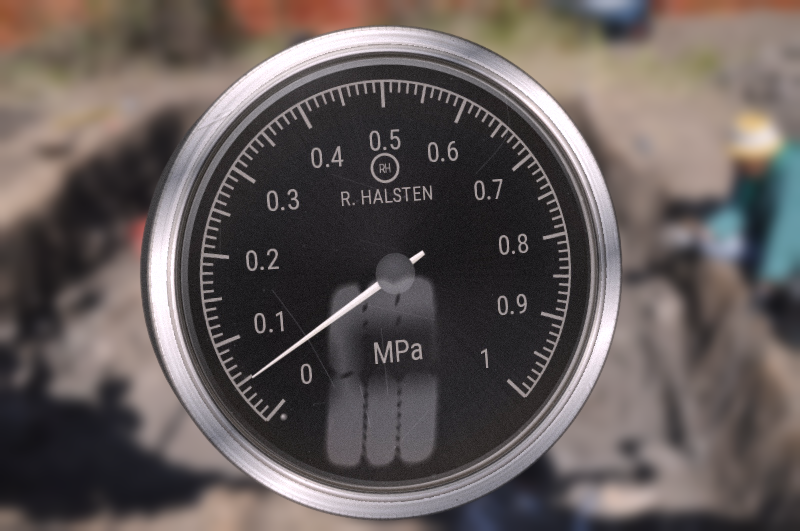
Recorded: value=0.05 unit=MPa
